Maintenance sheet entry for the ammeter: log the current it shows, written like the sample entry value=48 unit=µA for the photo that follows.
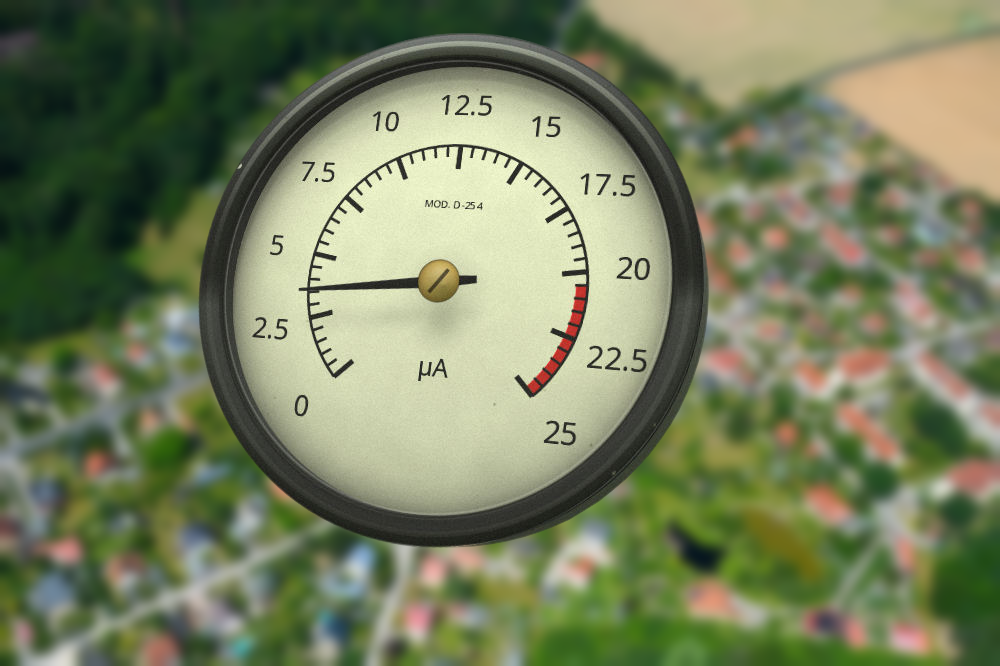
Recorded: value=3.5 unit=µA
